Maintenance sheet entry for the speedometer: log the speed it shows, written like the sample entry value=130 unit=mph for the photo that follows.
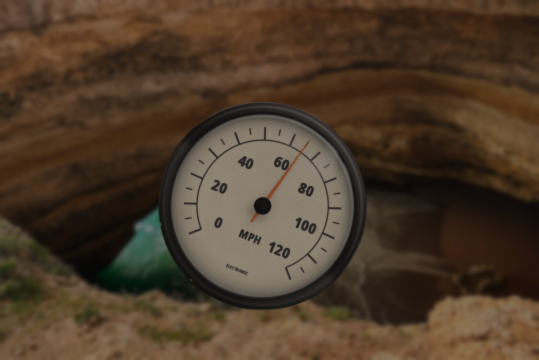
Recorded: value=65 unit=mph
